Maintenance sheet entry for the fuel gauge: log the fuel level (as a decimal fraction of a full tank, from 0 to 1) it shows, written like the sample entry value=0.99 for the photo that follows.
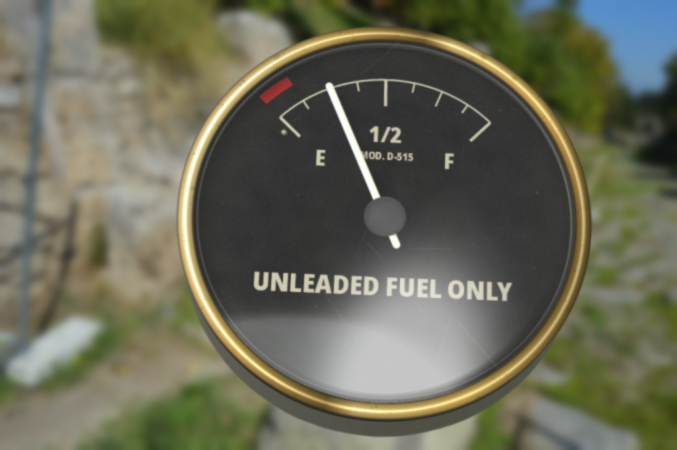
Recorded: value=0.25
